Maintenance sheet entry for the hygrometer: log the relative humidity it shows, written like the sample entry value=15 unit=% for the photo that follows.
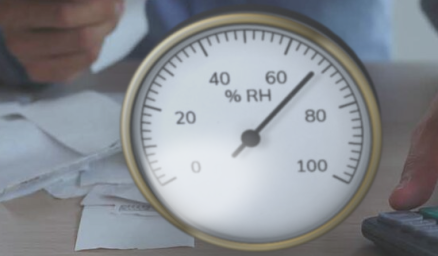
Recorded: value=68 unit=%
